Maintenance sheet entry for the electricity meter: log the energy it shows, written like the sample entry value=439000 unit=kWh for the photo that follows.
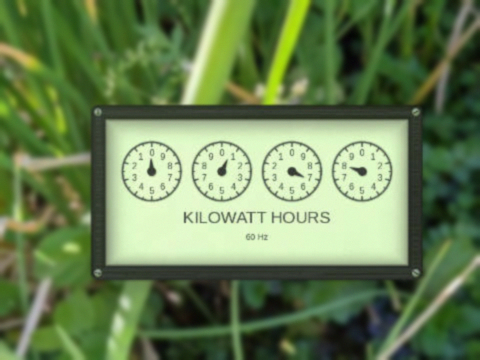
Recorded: value=68 unit=kWh
